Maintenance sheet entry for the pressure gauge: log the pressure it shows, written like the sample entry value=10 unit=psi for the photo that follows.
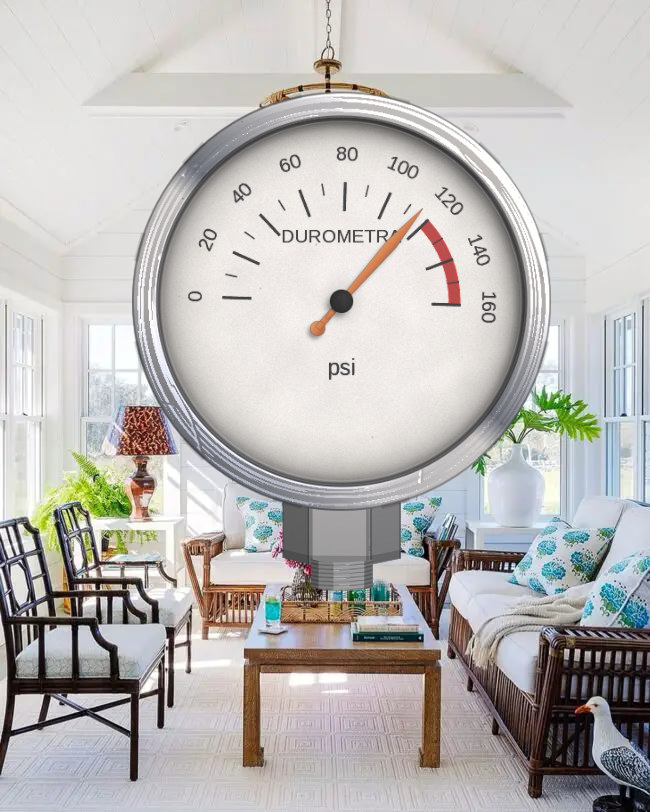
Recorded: value=115 unit=psi
